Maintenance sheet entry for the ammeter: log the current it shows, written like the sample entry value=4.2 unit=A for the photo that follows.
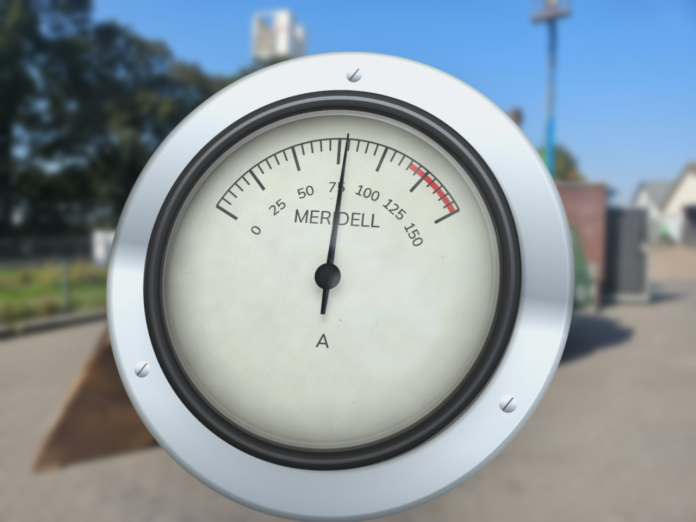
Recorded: value=80 unit=A
